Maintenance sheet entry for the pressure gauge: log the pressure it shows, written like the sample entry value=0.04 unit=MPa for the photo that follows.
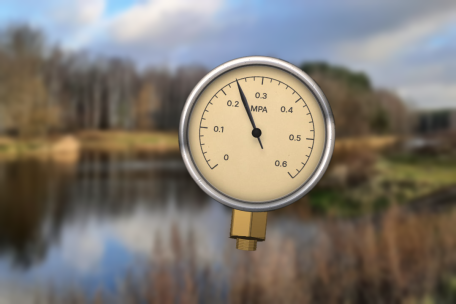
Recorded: value=0.24 unit=MPa
